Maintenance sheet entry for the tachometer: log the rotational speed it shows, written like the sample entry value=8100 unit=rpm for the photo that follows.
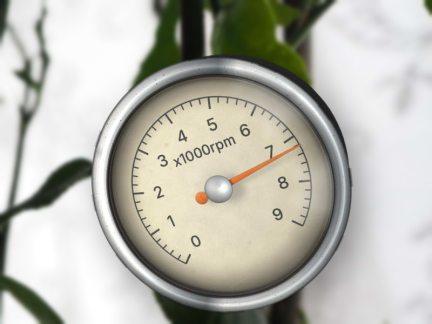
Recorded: value=7200 unit=rpm
